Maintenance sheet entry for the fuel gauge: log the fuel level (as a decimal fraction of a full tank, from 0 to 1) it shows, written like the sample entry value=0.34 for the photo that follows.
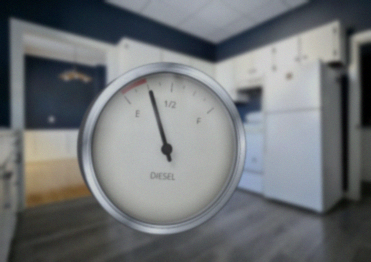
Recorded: value=0.25
